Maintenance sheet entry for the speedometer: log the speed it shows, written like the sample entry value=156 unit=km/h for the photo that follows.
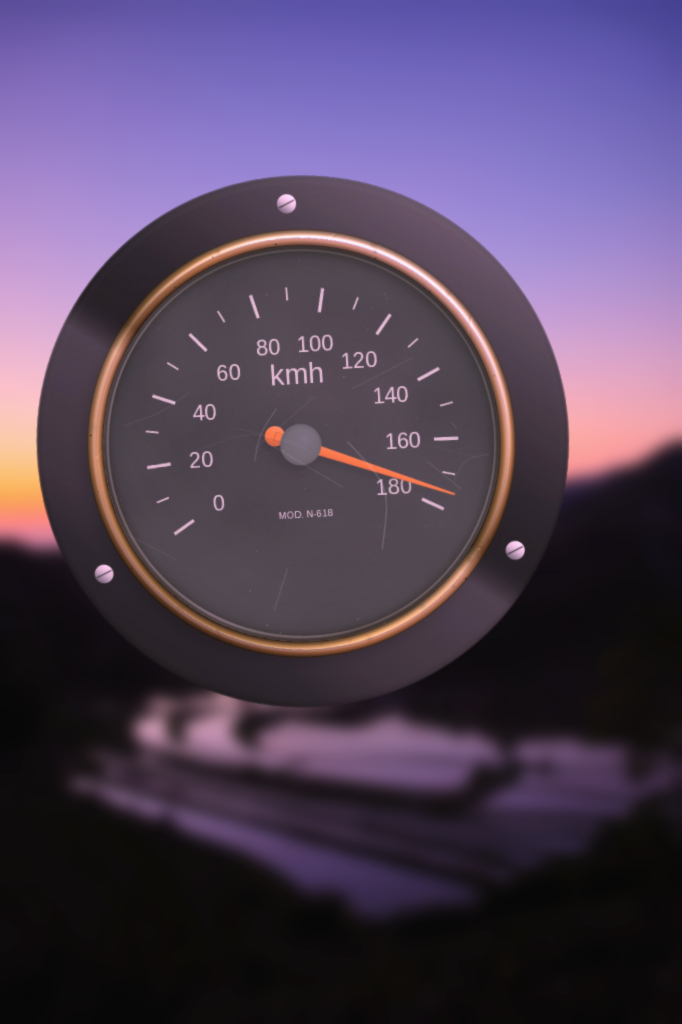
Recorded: value=175 unit=km/h
